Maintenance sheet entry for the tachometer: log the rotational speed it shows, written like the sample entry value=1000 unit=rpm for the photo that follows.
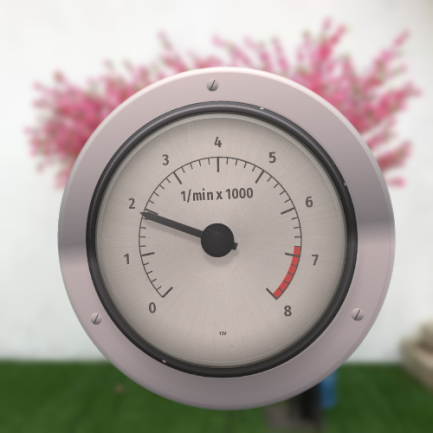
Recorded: value=1900 unit=rpm
